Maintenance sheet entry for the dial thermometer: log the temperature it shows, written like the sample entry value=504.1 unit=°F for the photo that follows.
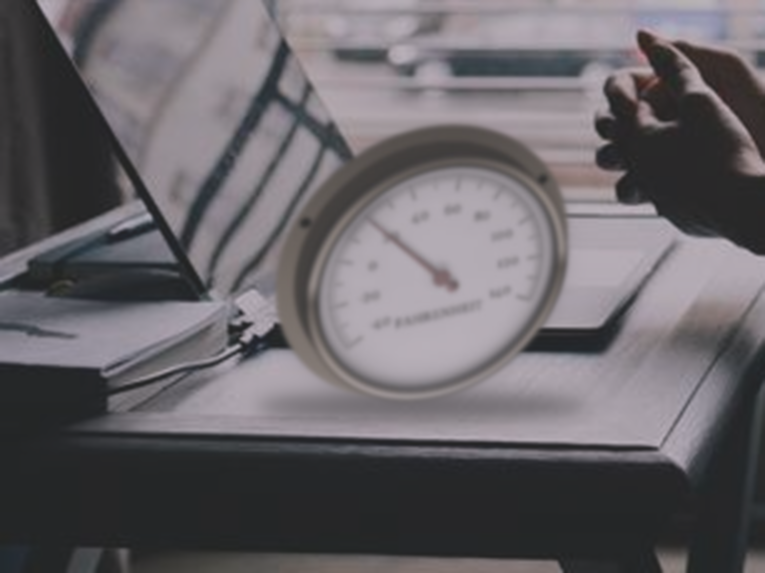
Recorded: value=20 unit=°F
